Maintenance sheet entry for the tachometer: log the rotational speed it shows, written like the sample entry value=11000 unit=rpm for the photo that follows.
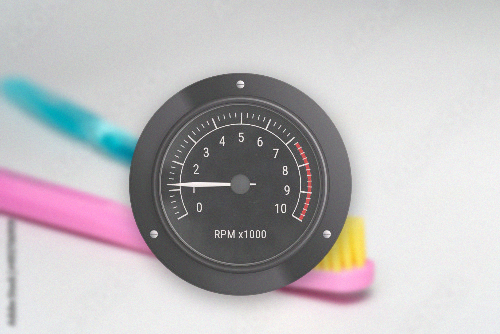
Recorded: value=1200 unit=rpm
